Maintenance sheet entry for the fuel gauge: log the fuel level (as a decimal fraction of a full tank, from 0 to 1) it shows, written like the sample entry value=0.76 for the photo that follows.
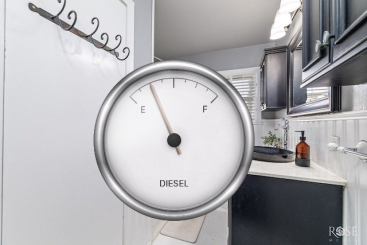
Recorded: value=0.25
